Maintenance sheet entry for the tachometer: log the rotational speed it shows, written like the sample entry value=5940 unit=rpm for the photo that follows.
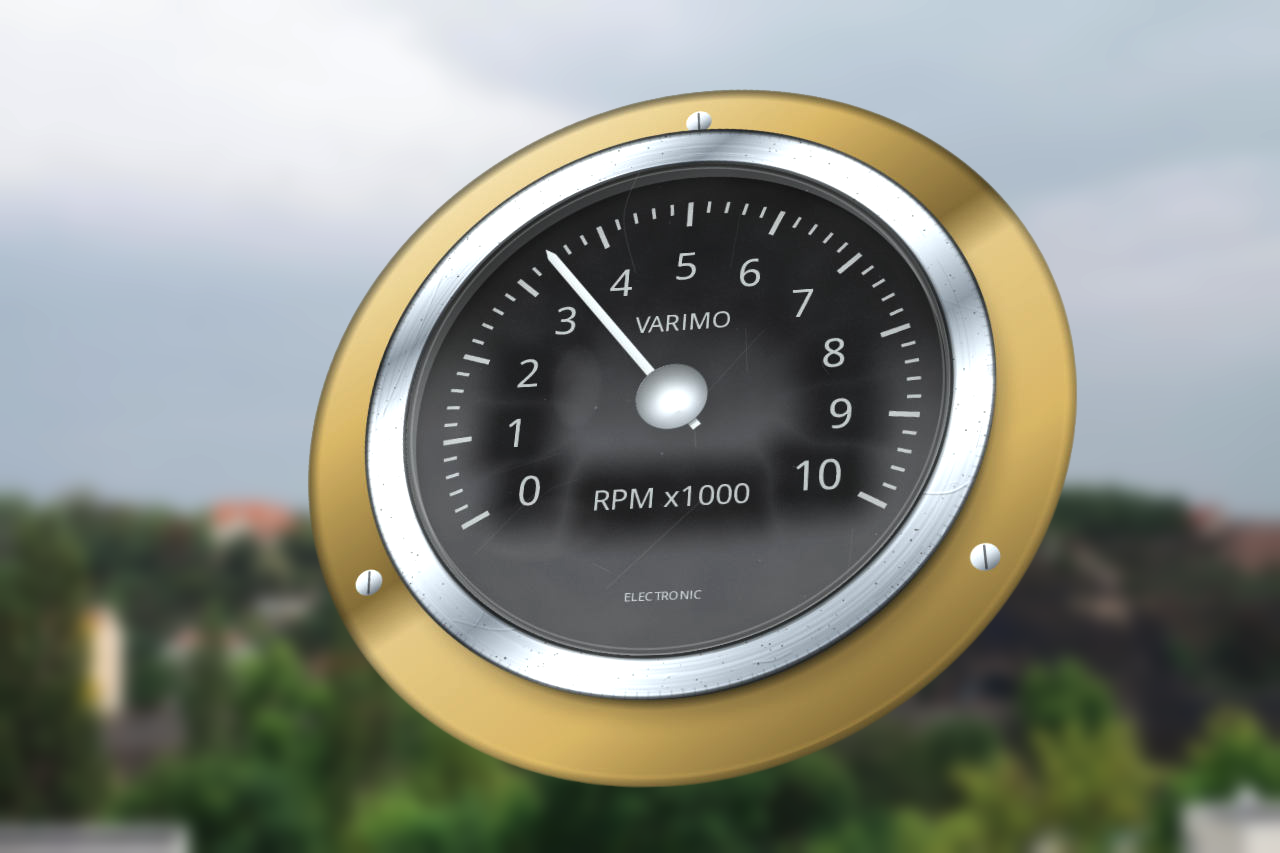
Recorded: value=3400 unit=rpm
